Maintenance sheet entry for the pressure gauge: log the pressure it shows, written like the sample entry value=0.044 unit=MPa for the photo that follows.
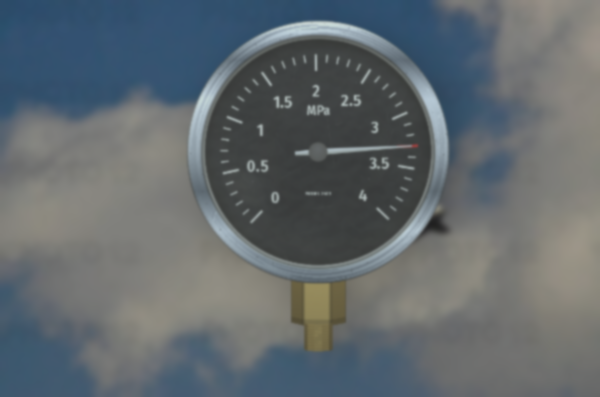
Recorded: value=3.3 unit=MPa
